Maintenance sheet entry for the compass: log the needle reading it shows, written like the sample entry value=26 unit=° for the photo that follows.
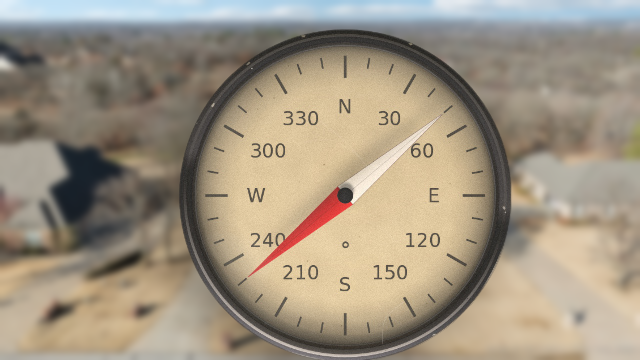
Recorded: value=230 unit=°
